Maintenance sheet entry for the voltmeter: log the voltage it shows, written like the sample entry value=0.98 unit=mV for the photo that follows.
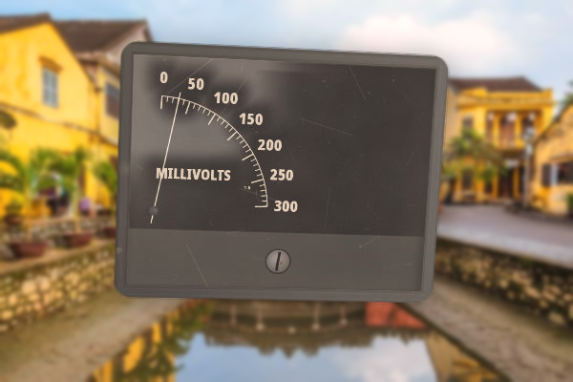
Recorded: value=30 unit=mV
